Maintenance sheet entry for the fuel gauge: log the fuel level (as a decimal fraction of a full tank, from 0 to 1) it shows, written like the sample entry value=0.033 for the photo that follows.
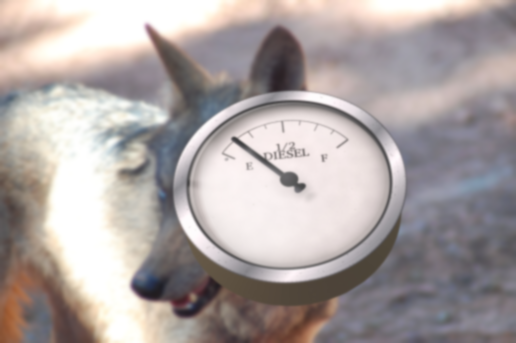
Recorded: value=0.125
